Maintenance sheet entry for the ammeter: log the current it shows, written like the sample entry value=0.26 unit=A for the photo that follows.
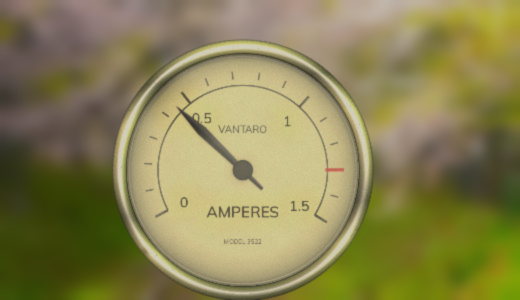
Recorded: value=0.45 unit=A
